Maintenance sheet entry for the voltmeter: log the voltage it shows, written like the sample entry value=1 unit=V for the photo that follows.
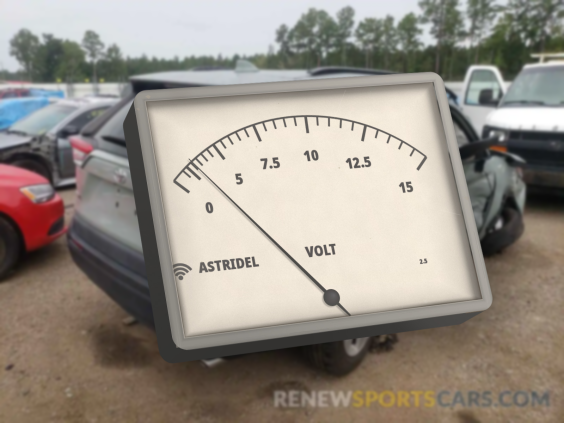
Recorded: value=3 unit=V
